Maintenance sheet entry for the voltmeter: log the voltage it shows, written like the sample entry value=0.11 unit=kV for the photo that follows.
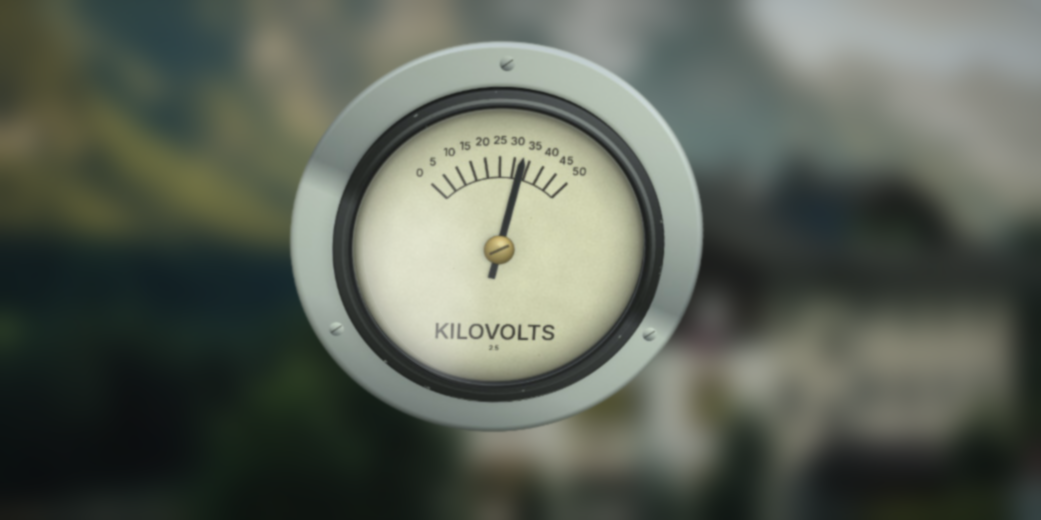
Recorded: value=32.5 unit=kV
